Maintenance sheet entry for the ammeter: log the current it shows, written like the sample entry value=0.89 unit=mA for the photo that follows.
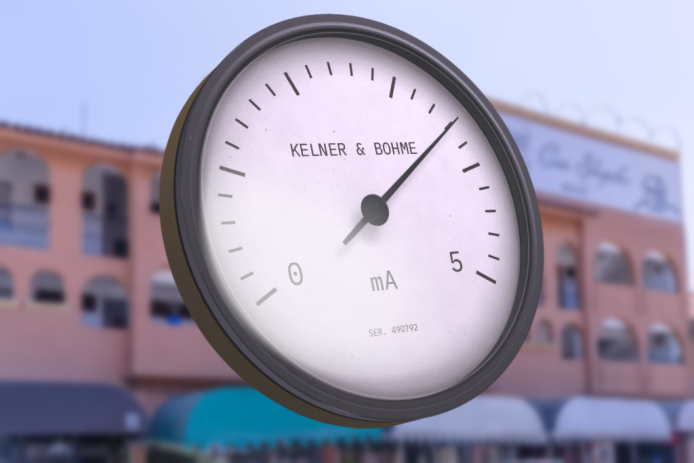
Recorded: value=3.6 unit=mA
